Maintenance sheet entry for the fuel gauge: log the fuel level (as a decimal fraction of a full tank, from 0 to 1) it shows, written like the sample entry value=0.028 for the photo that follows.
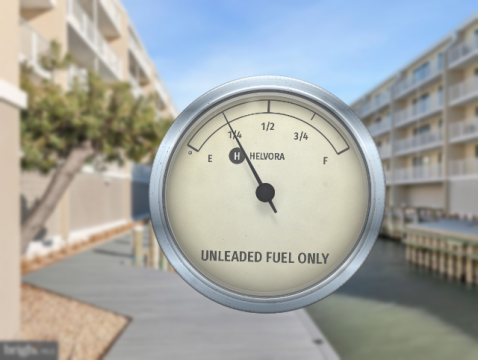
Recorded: value=0.25
